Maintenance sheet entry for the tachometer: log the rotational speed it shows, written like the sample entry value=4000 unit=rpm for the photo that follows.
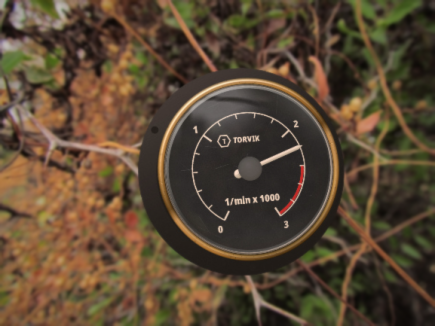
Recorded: value=2200 unit=rpm
